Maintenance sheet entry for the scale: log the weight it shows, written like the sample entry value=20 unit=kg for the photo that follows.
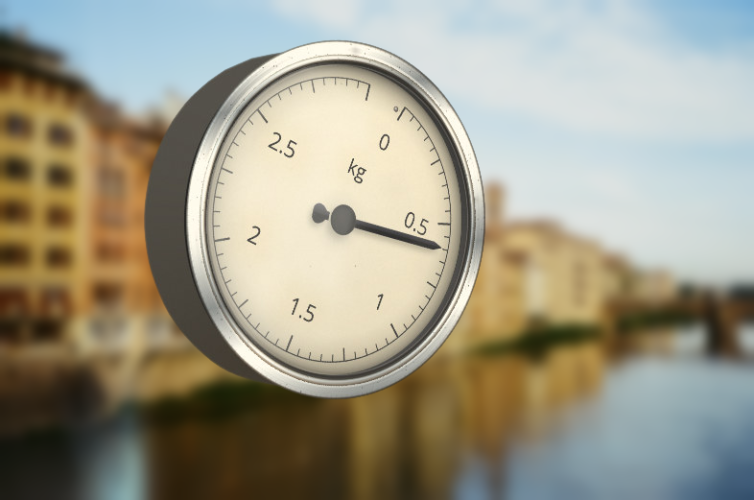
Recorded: value=0.6 unit=kg
